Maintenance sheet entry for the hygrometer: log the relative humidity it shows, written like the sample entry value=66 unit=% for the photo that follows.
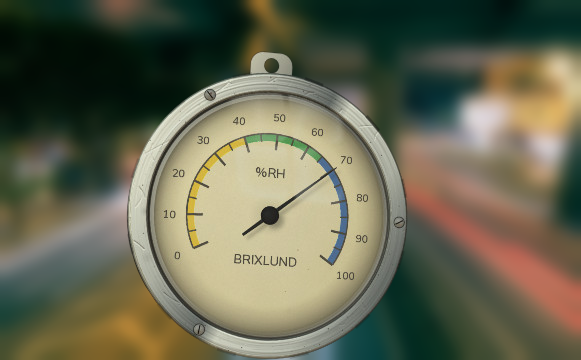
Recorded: value=70 unit=%
